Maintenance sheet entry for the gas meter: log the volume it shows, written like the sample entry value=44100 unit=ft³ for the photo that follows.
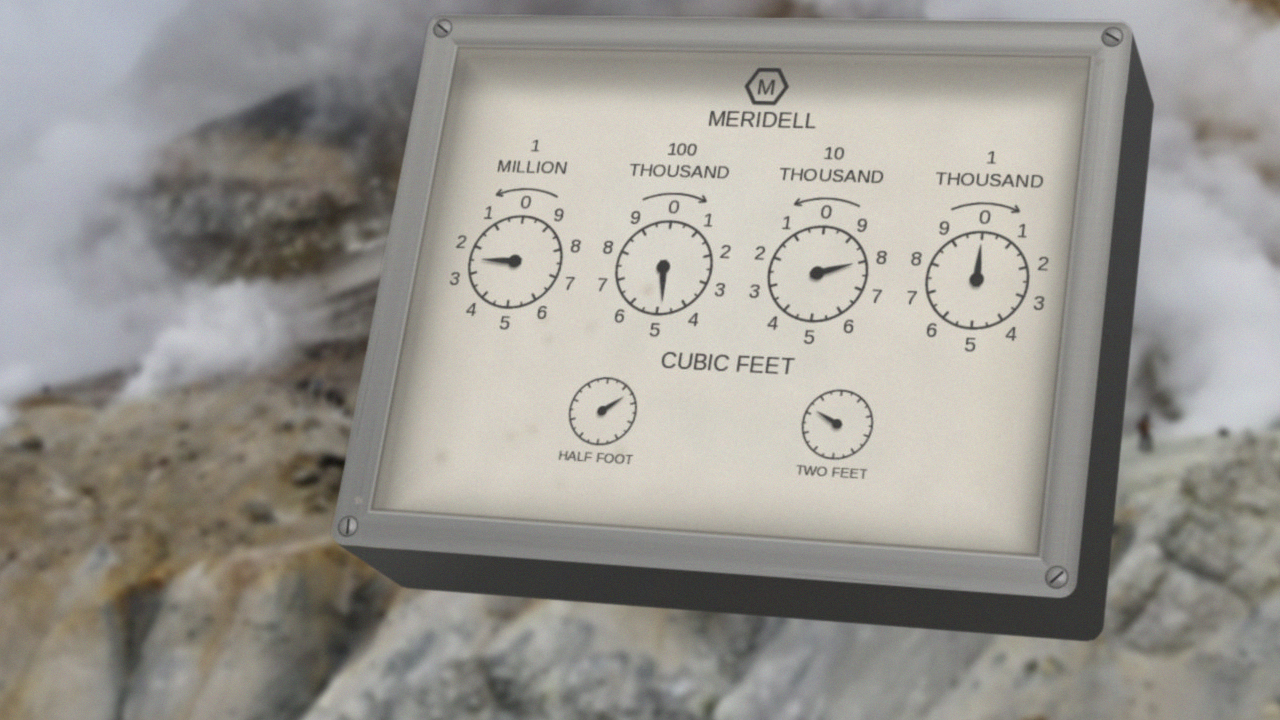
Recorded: value=248000 unit=ft³
